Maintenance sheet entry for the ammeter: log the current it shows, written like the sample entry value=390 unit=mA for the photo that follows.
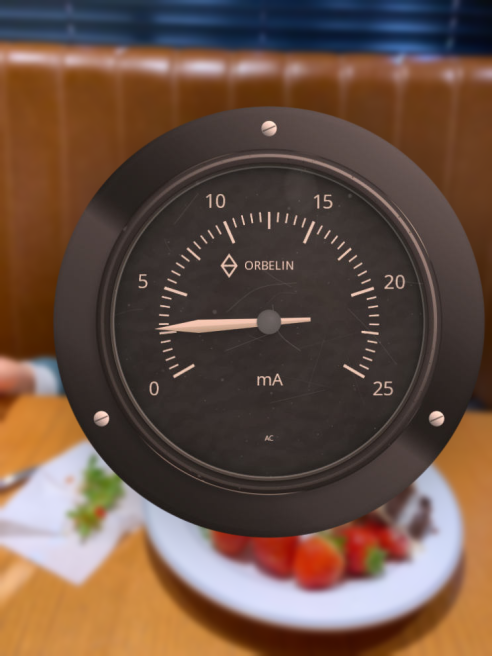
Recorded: value=2.75 unit=mA
